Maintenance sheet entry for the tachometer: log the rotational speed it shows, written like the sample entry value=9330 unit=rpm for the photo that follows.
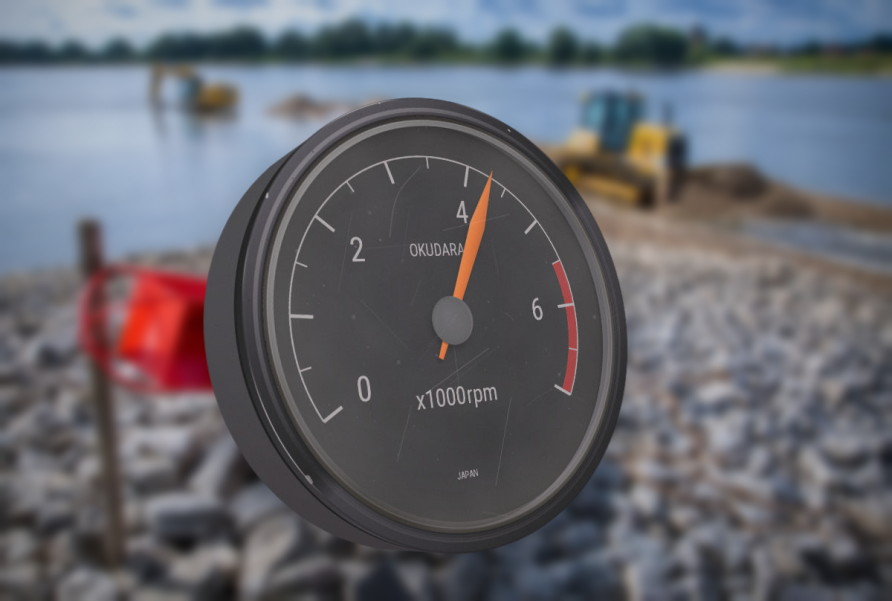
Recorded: value=4250 unit=rpm
